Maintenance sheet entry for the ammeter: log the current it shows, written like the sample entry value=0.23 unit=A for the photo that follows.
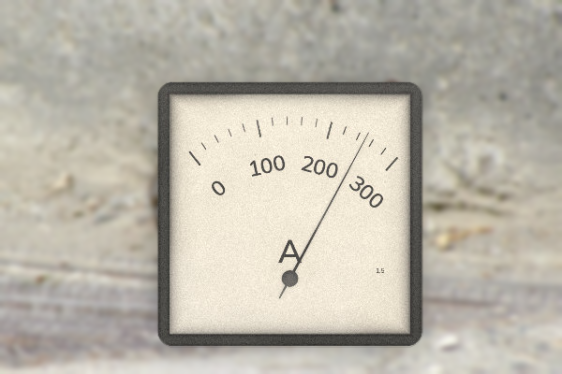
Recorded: value=250 unit=A
